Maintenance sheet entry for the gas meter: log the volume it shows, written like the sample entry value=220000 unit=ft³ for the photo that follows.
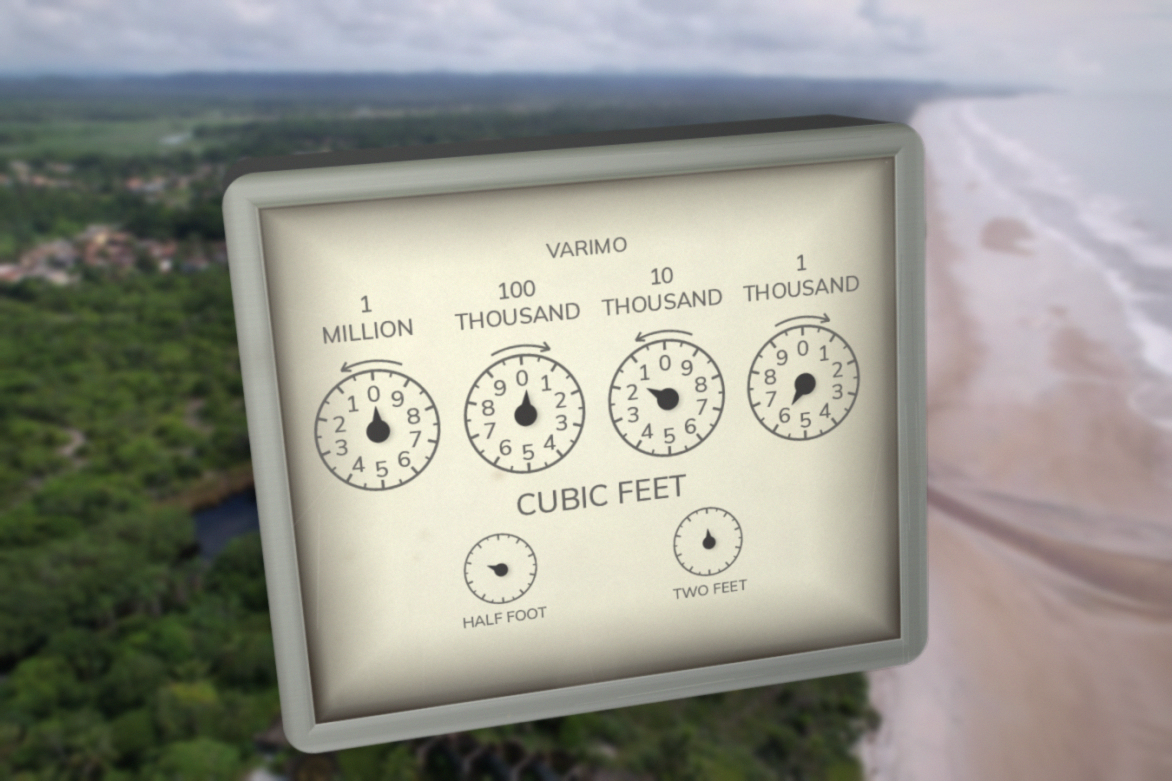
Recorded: value=1600 unit=ft³
